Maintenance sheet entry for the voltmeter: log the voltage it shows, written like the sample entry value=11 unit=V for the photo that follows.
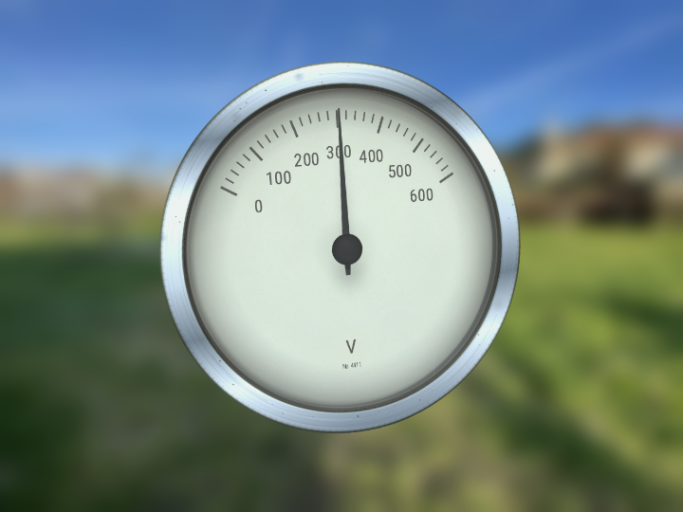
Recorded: value=300 unit=V
